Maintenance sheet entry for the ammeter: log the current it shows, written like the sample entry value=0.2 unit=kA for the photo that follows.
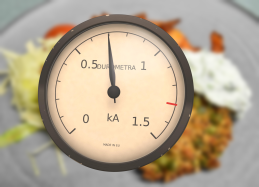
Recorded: value=0.7 unit=kA
